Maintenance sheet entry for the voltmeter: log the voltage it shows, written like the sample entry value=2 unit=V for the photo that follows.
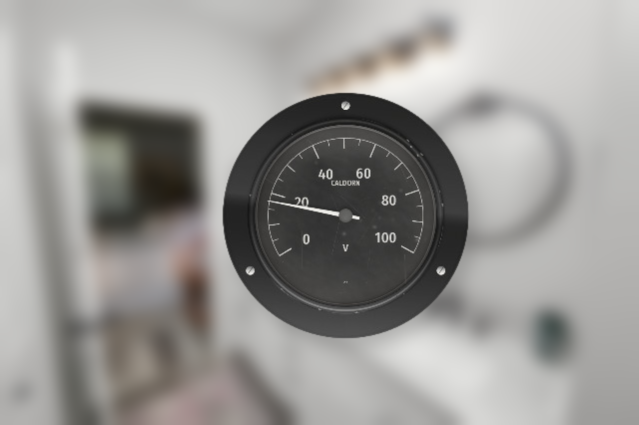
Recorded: value=17.5 unit=V
